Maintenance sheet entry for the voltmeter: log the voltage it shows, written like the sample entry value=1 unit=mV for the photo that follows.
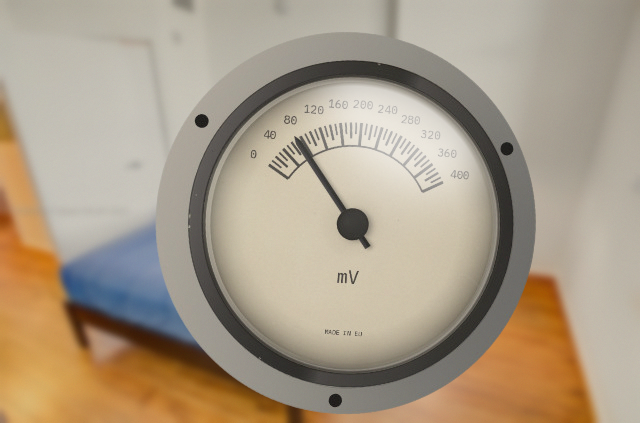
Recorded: value=70 unit=mV
